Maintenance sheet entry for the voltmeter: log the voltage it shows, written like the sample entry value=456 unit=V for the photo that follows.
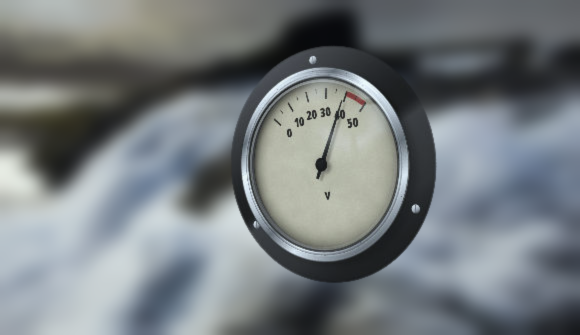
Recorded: value=40 unit=V
